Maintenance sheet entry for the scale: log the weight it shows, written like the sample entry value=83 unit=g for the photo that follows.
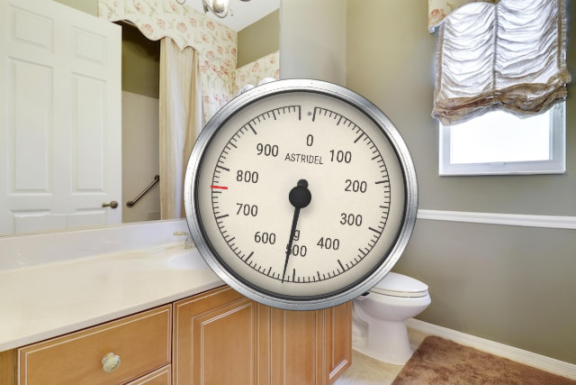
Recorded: value=520 unit=g
